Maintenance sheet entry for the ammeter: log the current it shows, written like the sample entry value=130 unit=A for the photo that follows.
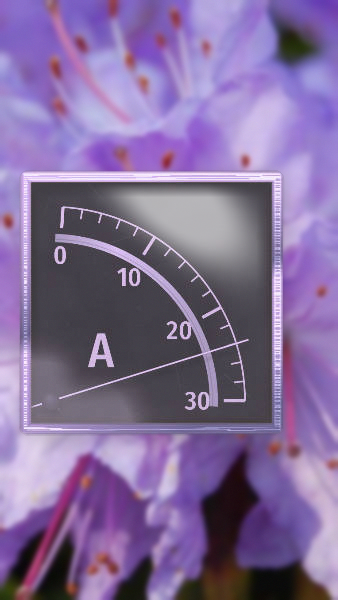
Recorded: value=24 unit=A
